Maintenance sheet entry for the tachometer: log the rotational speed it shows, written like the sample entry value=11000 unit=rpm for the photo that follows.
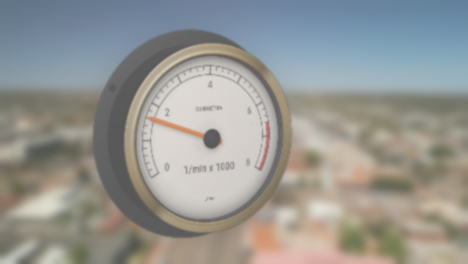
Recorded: value=1600 unit=rpm
